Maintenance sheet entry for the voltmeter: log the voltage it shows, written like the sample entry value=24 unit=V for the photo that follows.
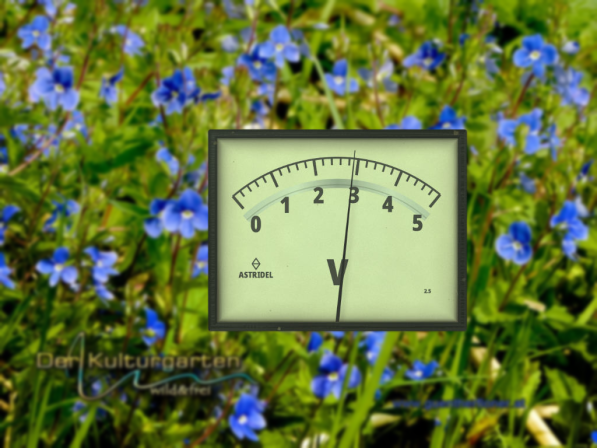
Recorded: value=2.9 unit=V
